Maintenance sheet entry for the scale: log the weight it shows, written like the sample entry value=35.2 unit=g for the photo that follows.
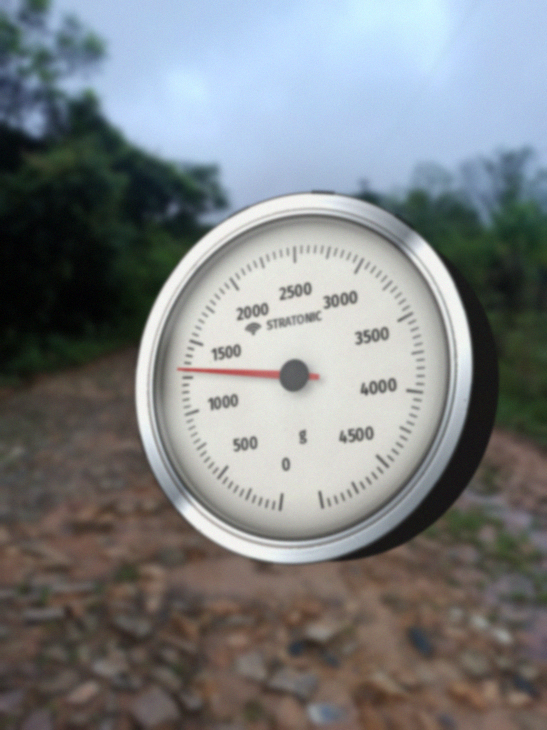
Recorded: value=1300 unit=g
